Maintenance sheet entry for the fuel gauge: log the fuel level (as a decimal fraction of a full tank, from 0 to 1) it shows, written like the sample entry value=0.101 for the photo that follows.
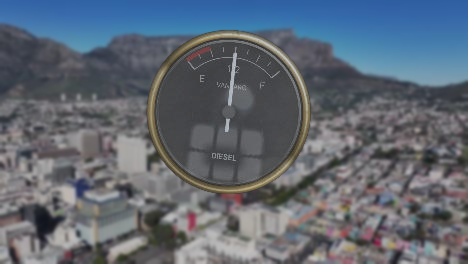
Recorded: value=0.5
